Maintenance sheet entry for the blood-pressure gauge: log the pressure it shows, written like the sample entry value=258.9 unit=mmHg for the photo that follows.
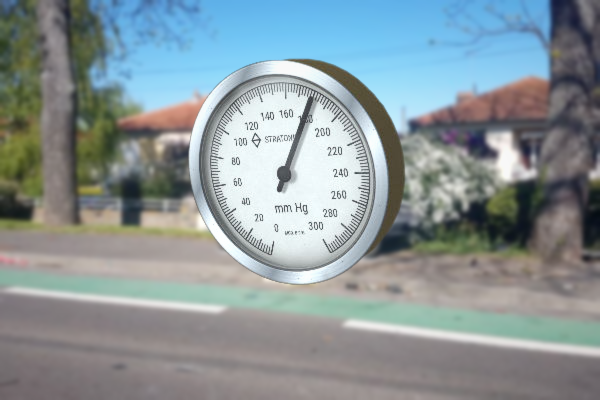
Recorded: value=180 unit=mmHg
